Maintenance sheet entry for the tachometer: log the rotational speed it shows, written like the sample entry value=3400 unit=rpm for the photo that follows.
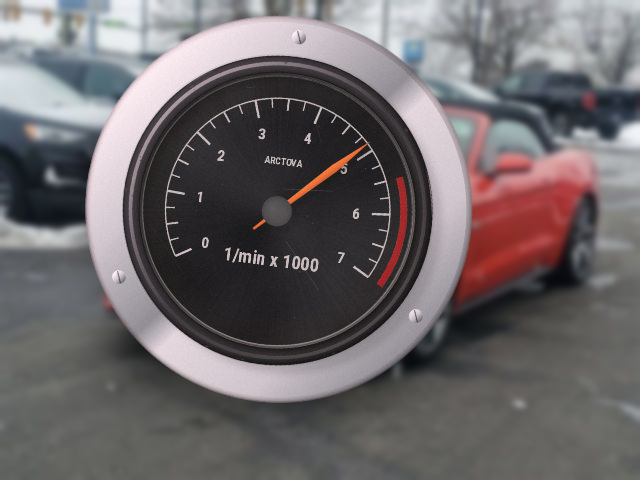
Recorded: value=4875 unit=rpm
